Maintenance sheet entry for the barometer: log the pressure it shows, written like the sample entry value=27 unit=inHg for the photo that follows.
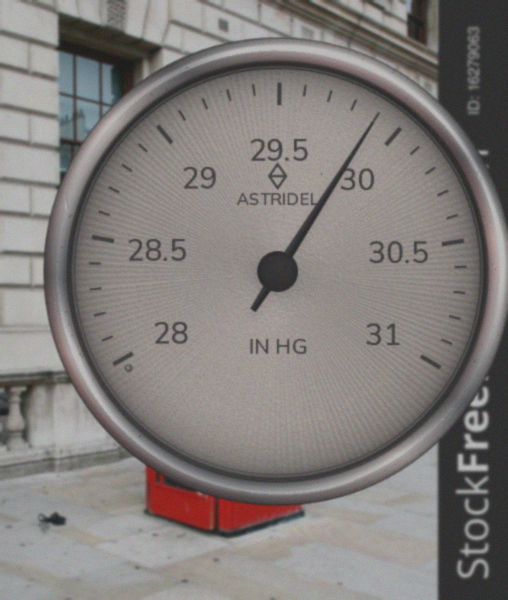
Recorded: value=29.9 unit=inHg
